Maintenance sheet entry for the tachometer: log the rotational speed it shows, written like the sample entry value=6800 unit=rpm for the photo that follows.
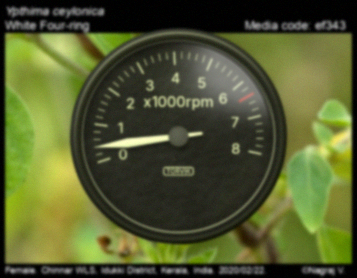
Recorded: value=400 unit=rpm
